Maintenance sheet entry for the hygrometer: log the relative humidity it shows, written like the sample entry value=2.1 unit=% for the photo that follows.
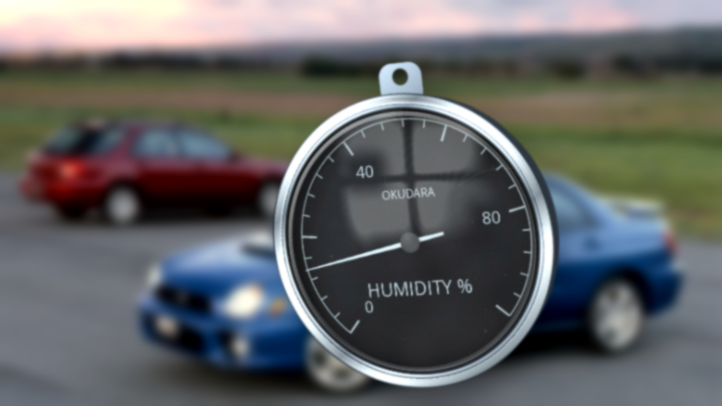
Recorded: value=14 unit=%
